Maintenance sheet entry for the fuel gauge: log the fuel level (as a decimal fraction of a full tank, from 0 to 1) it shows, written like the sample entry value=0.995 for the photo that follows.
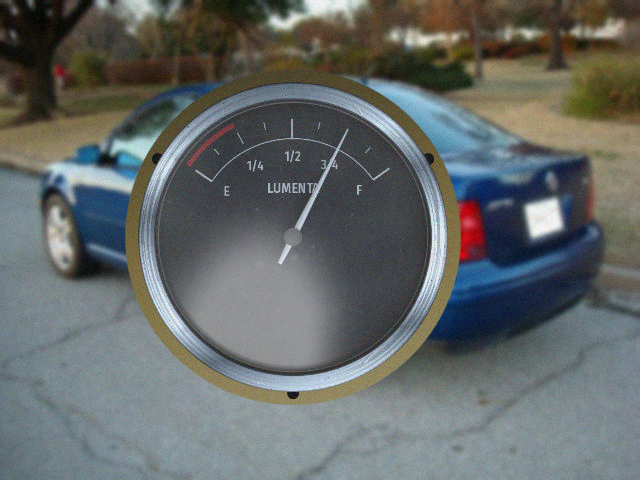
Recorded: value=0.75
